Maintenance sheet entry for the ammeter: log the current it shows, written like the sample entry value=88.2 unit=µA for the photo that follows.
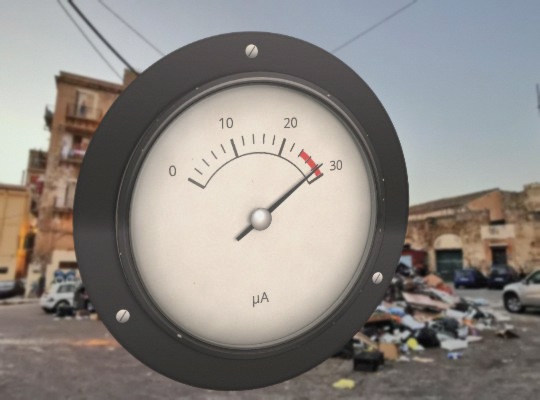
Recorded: value=28 unit=µA
